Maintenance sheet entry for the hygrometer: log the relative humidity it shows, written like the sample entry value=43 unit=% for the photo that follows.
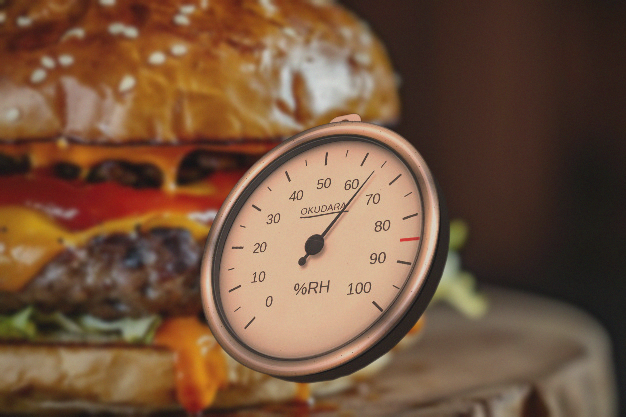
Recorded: value=65 unit=%
